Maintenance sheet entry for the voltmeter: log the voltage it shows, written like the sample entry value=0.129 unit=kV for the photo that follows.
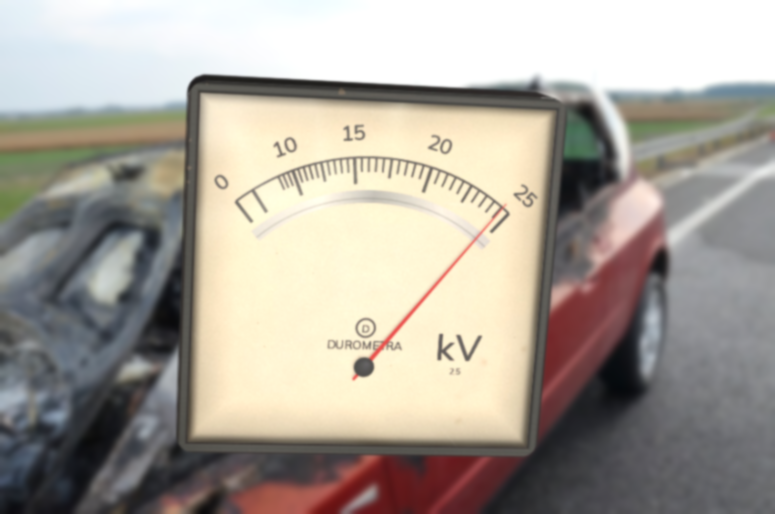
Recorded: value=24.5 unit=kV
